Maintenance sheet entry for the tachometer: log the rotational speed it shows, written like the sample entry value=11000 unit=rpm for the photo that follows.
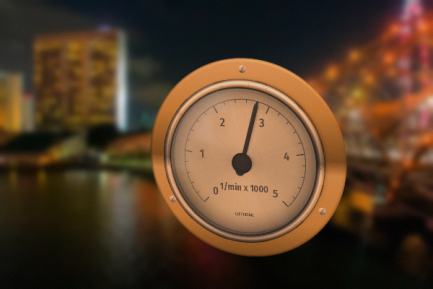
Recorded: value=2800 unit=rpm
